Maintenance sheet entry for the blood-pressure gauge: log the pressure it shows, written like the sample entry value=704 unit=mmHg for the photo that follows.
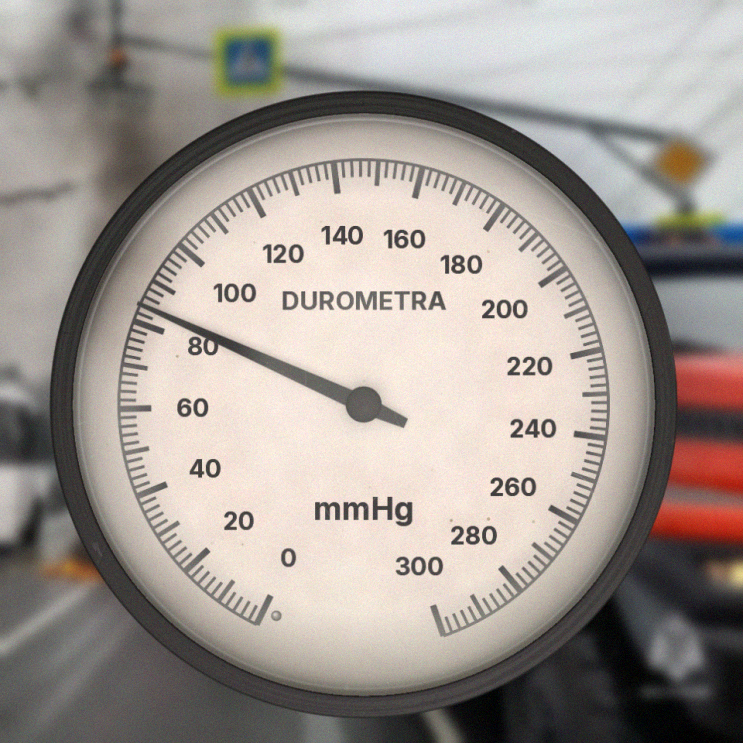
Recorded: value=84 unit=mmHg
